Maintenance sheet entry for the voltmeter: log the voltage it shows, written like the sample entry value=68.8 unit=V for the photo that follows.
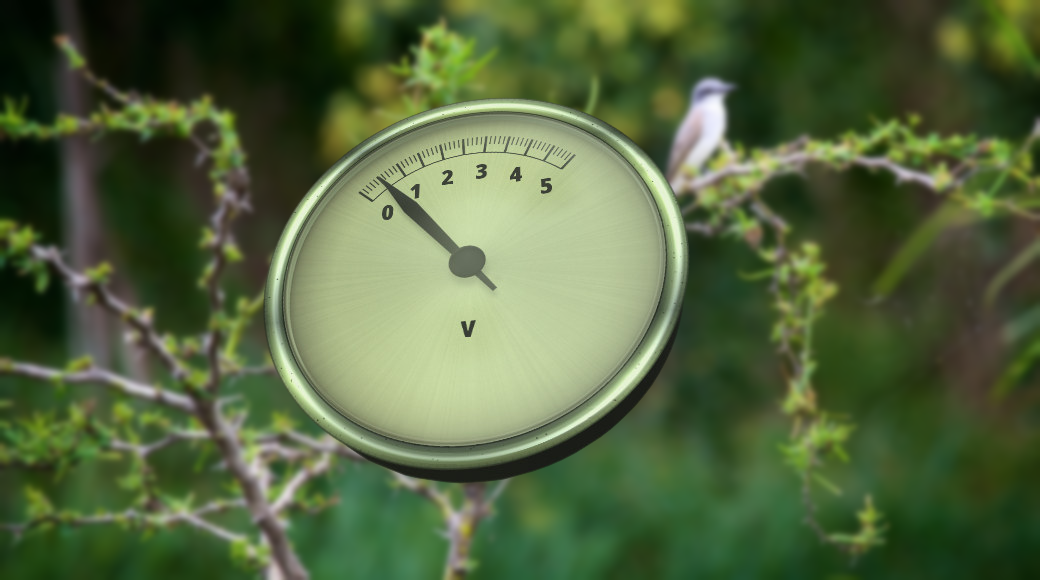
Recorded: value=0.5 unit=V
